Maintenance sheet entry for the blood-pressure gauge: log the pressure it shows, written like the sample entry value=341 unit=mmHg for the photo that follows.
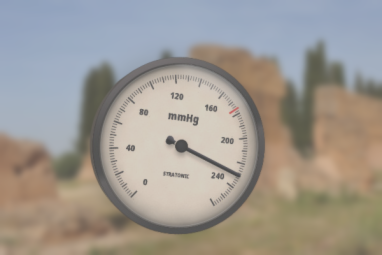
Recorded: value=230 unit=mmHg
